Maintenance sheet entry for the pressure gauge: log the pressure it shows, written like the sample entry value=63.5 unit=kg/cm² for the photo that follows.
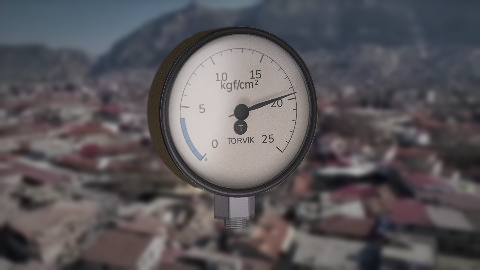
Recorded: value=19.5 unit=kg/cm²
